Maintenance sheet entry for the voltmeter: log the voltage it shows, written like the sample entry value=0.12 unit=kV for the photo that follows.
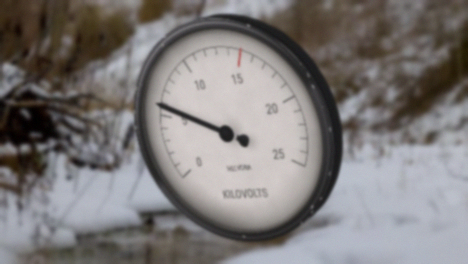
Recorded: value=6 unit=kV
